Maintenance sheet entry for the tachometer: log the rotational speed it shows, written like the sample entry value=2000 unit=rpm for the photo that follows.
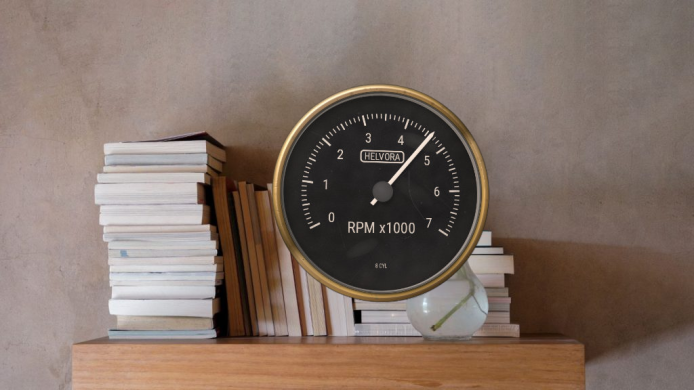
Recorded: value=4600 unit=rpm
